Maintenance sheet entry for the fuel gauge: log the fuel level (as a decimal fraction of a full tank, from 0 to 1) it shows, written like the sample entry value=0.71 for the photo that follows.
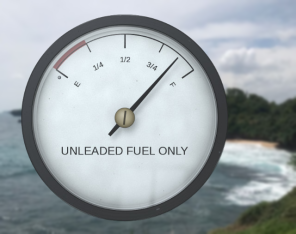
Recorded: value=0.875
